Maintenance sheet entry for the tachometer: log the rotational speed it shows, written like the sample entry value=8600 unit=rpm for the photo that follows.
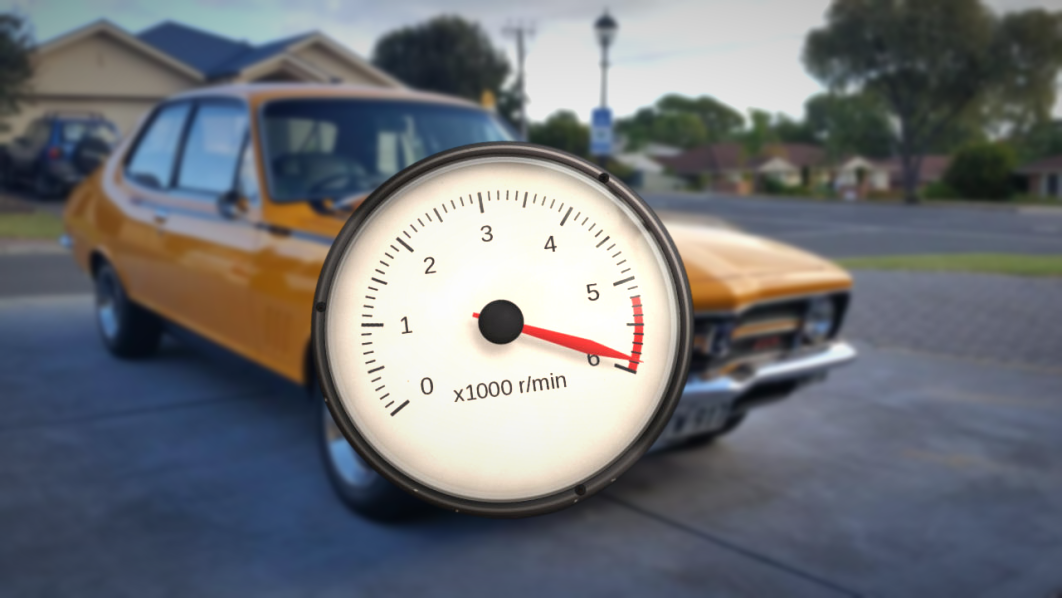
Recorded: value=5900 unit=rpm
